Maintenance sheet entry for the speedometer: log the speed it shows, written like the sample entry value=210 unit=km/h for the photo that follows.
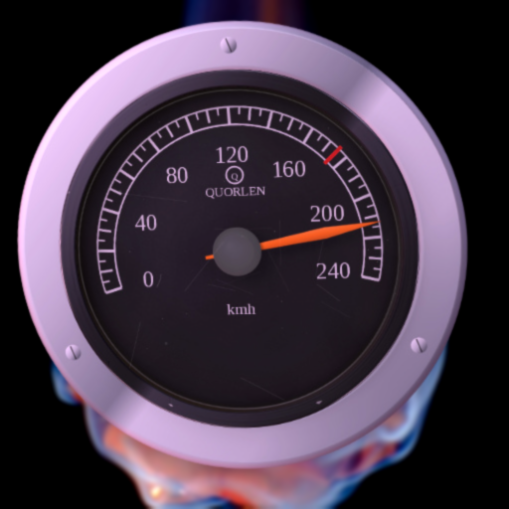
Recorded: value=212.5 unit=km/h
